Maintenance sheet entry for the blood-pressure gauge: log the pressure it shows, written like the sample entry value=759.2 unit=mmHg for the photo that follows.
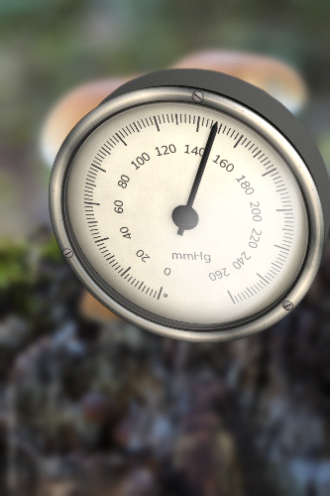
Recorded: value=148 unit=mmHg
